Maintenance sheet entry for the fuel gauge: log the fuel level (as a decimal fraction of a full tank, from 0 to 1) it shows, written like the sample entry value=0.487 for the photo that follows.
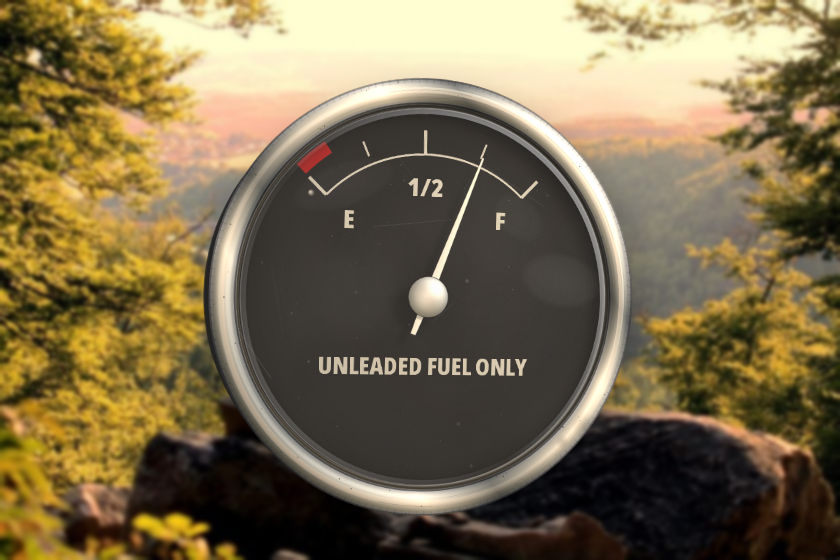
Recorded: value=0.75
